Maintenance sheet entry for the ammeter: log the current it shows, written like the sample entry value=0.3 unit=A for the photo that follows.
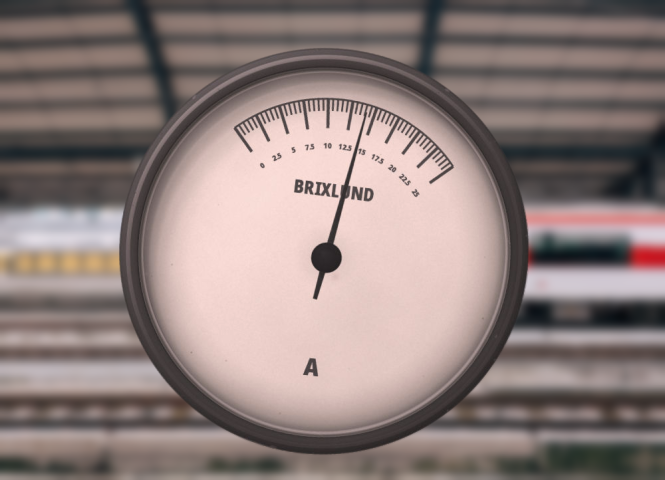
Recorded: value=14 unit=A
